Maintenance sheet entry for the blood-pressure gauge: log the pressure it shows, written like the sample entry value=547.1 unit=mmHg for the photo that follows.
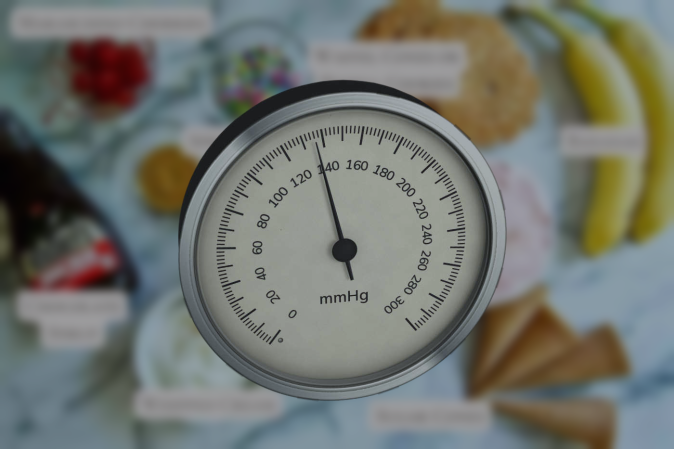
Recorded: value=136 unit=mmHg
